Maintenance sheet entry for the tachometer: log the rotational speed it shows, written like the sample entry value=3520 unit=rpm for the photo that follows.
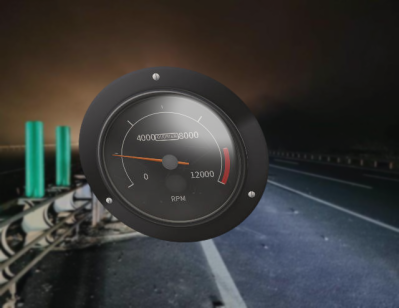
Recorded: value=2000 unit=rpm
